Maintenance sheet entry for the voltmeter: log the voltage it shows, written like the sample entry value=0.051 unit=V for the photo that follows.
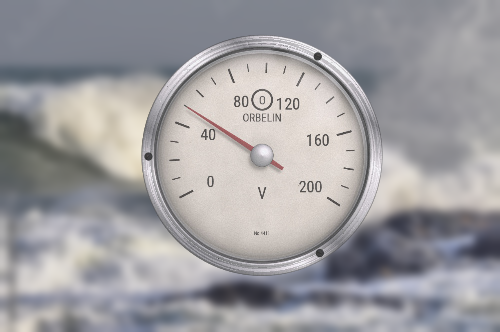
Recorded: value=50 unit=V
